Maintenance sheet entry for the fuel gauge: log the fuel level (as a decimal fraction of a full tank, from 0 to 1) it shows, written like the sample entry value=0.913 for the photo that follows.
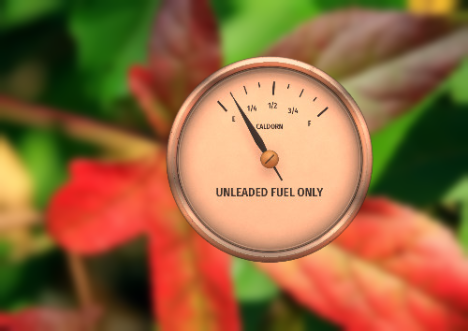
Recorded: value=0.125
